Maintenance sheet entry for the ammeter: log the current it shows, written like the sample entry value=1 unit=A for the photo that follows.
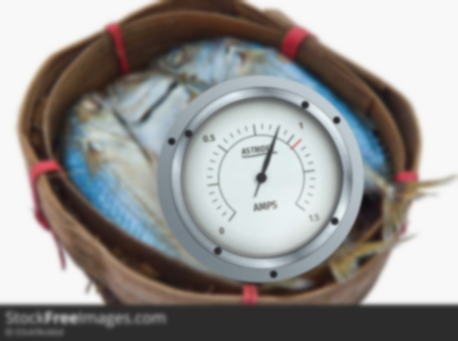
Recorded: value=0.9 unit=A
